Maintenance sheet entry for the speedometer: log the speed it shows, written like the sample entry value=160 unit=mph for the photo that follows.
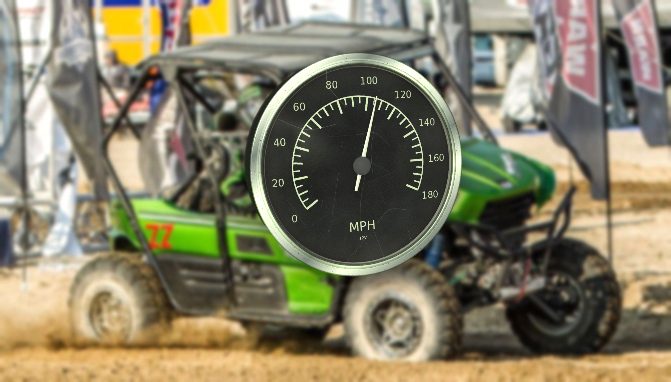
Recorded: value=105 unit=mph
